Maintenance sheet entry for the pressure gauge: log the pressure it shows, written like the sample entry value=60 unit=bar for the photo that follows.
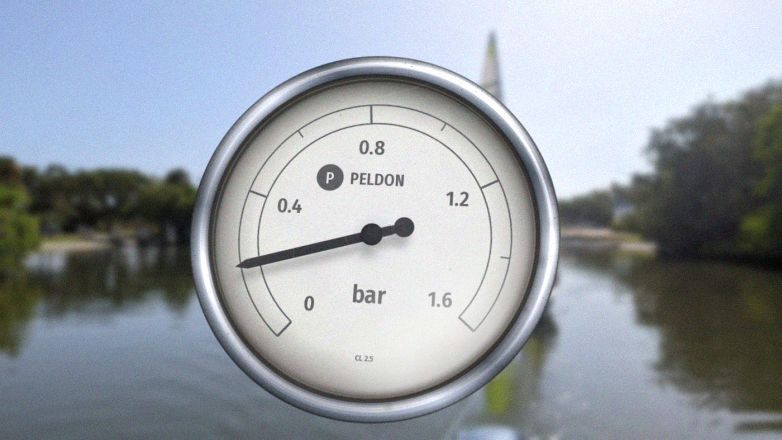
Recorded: value=0.2 unit=bar
